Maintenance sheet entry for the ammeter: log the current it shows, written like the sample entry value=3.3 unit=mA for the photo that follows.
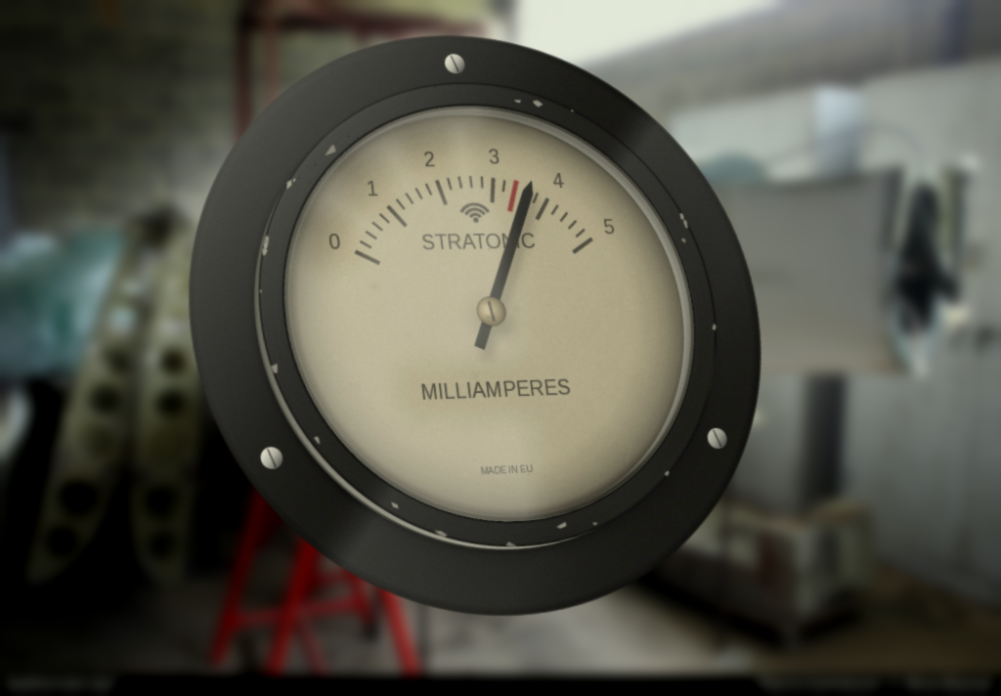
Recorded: value=3.6 unit=mA
